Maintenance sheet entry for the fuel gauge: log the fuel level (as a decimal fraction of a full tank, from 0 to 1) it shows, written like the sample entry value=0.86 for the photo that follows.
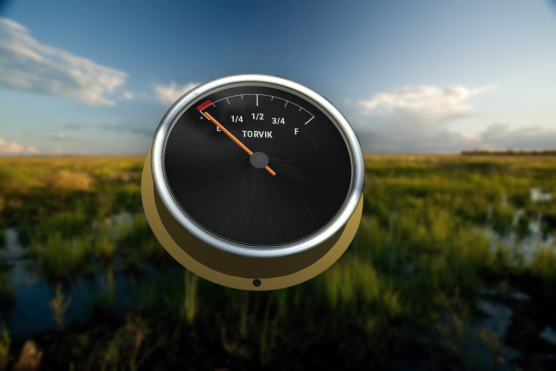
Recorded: value=0
